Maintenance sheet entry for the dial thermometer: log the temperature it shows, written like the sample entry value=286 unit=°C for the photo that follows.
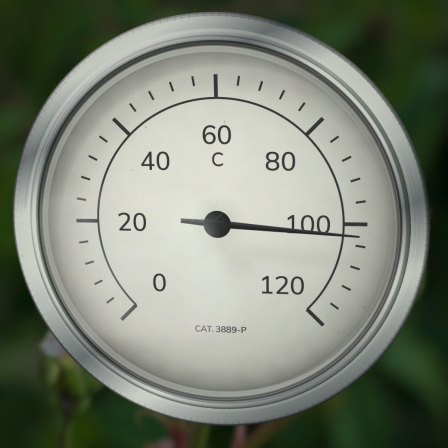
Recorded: value=102 unit=°C
